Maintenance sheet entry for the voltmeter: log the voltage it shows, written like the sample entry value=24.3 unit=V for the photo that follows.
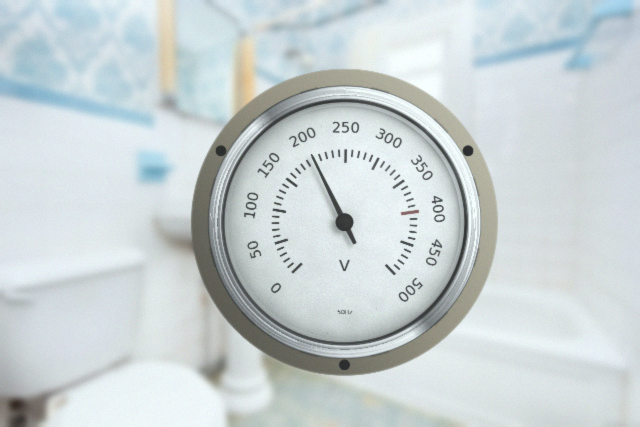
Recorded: value=200 unit=V
